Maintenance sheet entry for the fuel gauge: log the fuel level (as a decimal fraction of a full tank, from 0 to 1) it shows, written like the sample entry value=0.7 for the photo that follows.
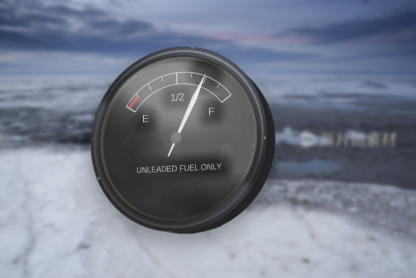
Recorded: value=0.75
